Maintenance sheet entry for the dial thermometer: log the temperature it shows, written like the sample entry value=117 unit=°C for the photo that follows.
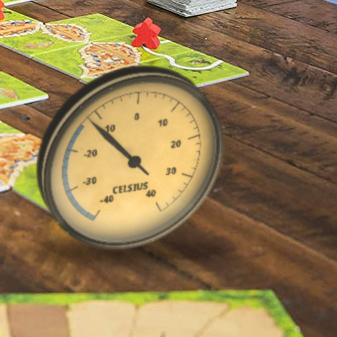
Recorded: value=-12 unit=°C
